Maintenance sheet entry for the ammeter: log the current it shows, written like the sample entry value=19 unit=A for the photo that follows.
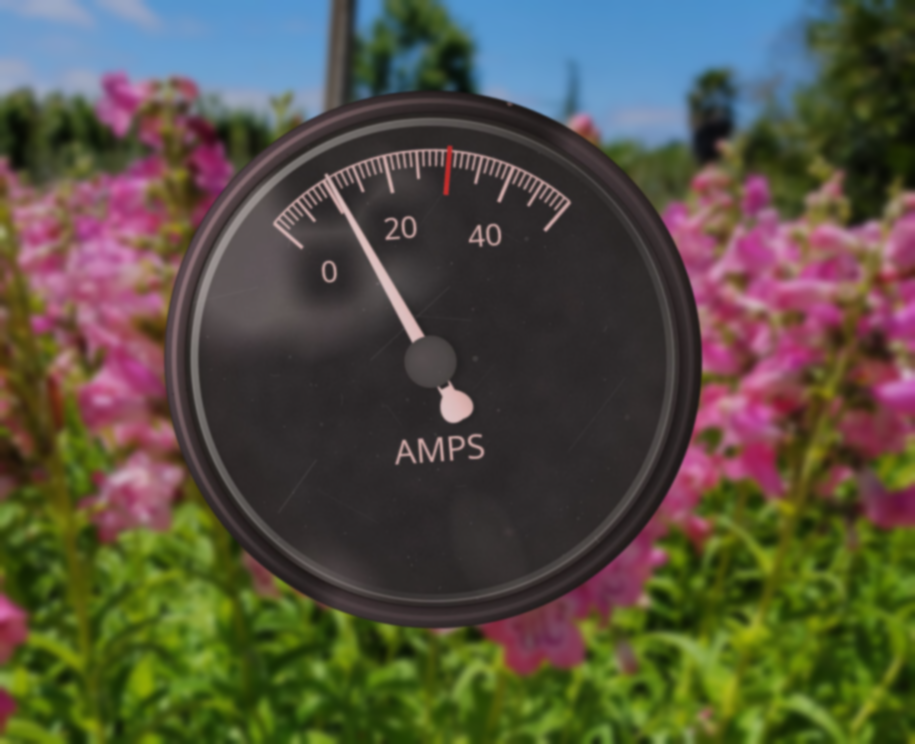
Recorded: value=11 unit=A
